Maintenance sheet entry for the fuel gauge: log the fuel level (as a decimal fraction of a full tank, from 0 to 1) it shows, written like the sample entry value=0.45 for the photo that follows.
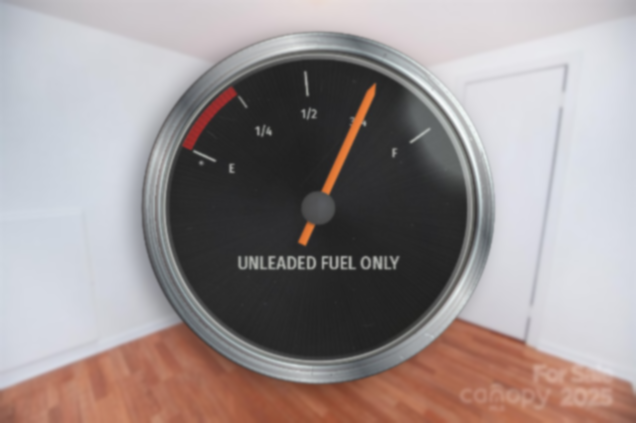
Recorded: value=0.75
